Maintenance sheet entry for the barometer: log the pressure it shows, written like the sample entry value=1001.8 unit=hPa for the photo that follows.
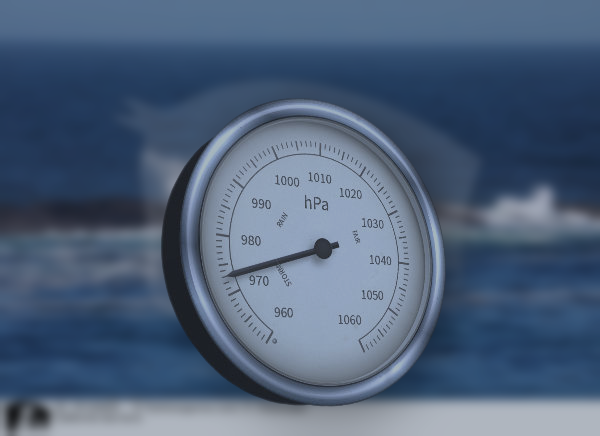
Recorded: value=973 unit=hPa
